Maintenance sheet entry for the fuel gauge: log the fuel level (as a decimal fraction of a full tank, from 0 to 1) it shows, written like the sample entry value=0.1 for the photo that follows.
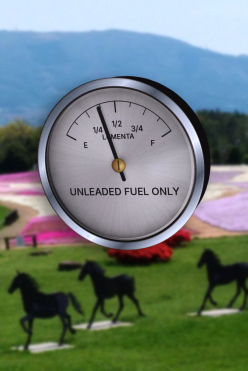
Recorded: value=0.375
